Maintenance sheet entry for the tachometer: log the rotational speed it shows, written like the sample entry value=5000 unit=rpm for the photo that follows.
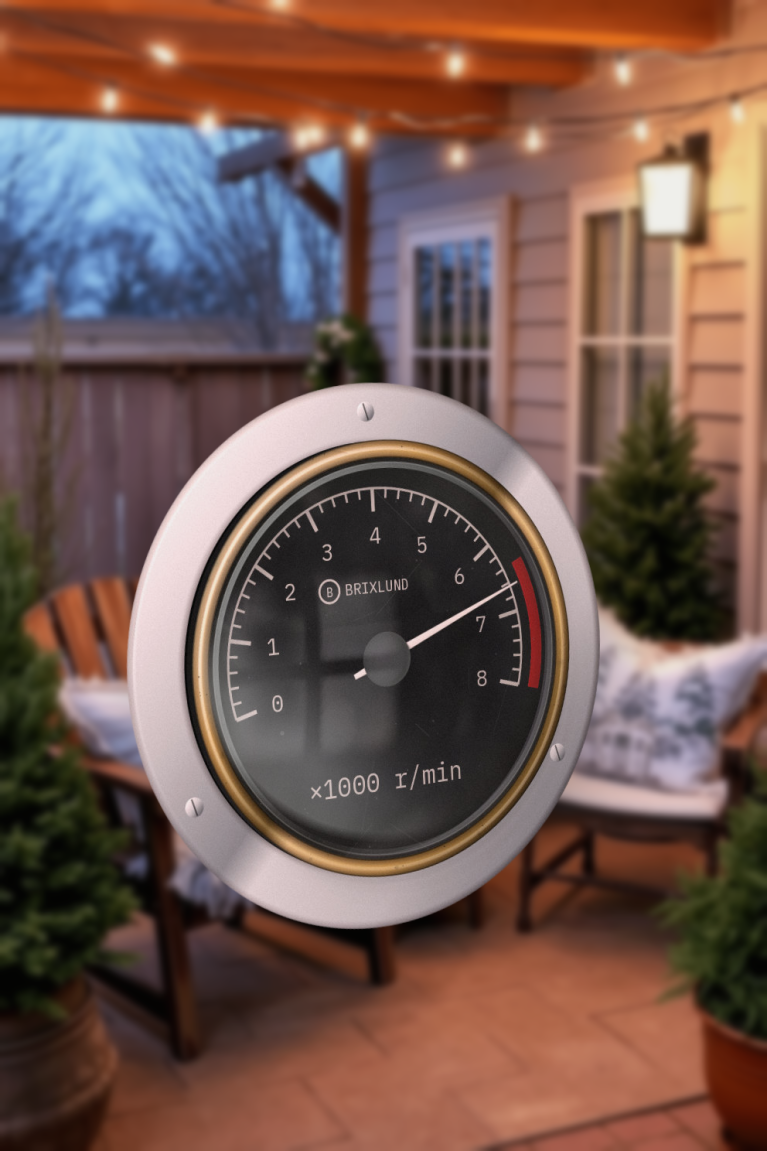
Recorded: value=6600 unit=rpm
